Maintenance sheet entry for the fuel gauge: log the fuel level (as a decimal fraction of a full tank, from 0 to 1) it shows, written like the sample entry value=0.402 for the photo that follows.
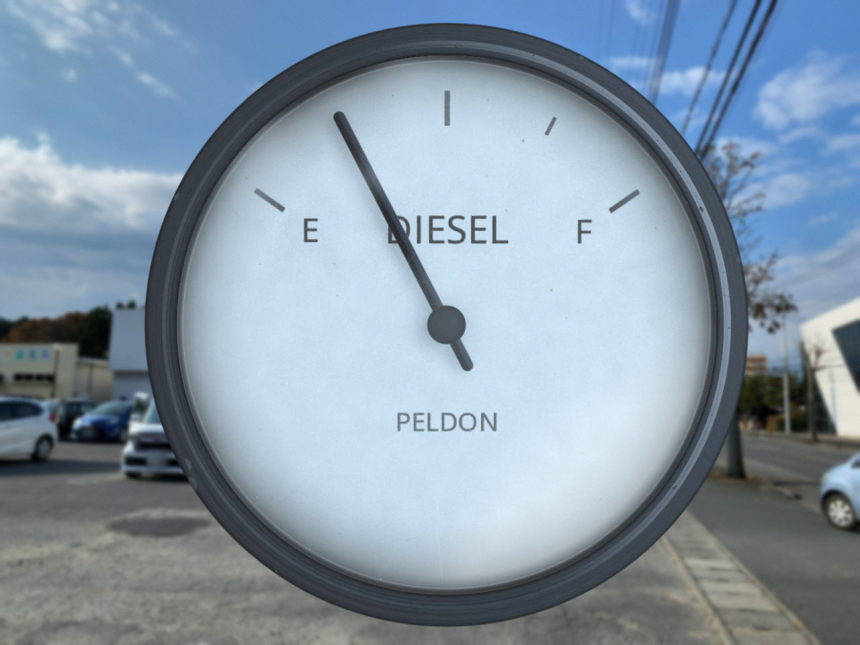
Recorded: value=0.25
